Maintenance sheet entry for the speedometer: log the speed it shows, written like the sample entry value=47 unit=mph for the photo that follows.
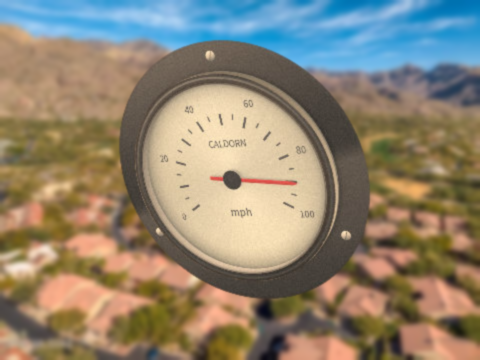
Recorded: value=90 unit=mph
